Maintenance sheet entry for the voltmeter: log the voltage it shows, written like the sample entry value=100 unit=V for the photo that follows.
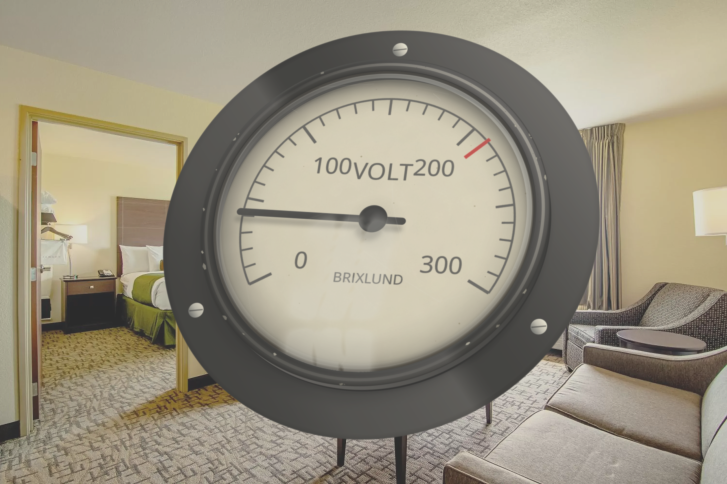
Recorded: value=40 unit=V
